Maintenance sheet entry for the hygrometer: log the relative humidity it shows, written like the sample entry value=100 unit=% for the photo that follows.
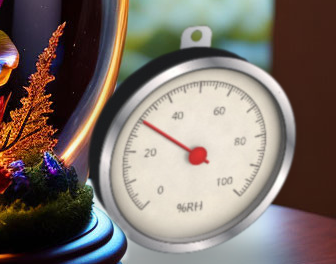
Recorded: value=30 unit=%
